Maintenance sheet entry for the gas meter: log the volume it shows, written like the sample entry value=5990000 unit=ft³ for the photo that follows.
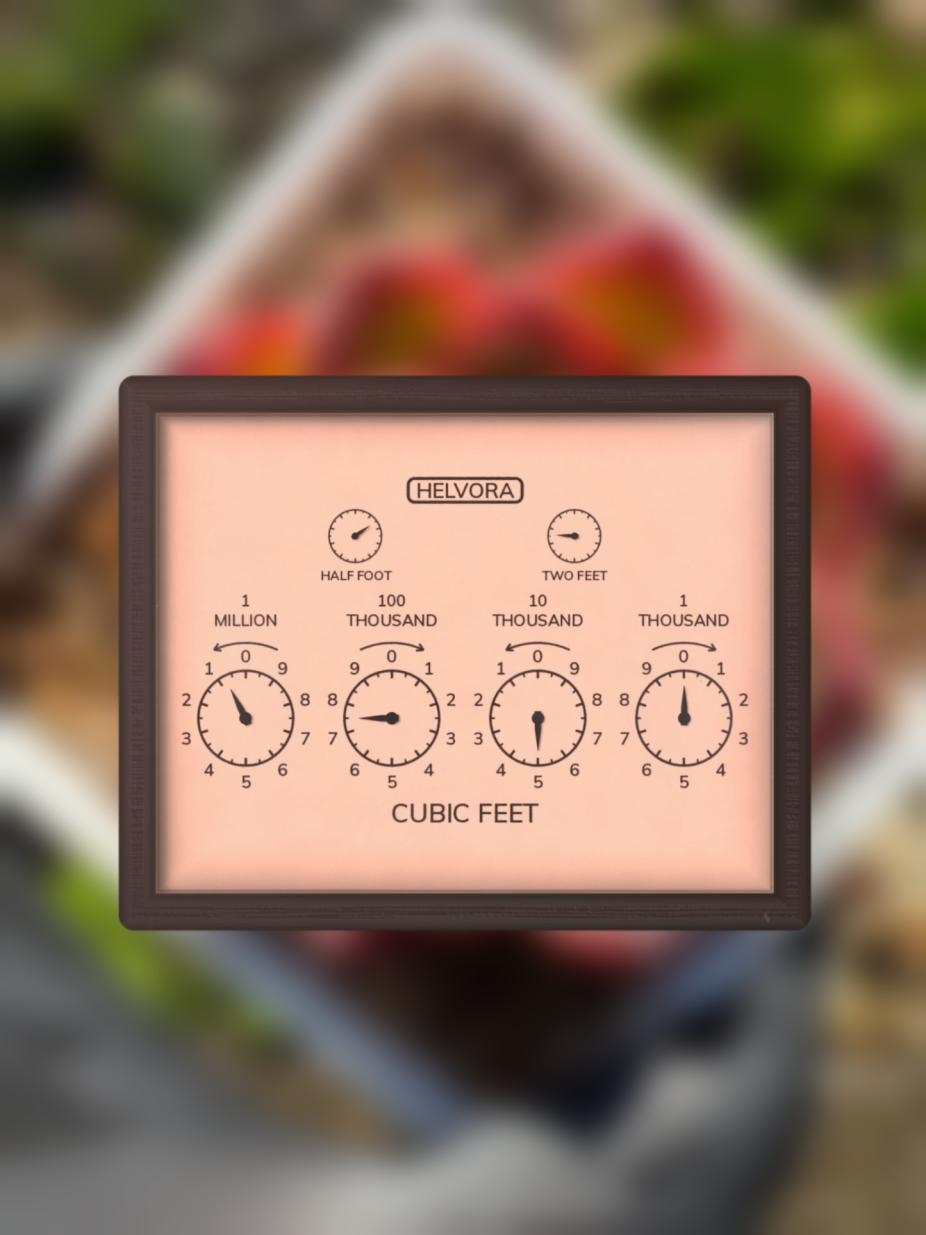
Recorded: value=75000 unit=ft³
